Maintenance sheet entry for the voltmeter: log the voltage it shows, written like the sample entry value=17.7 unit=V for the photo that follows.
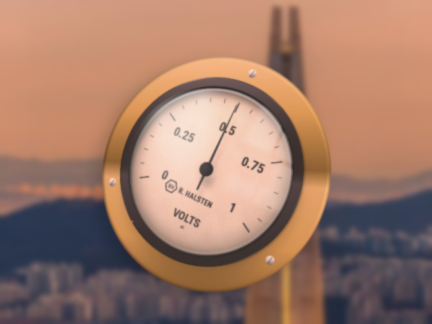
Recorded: value=0.5 unit=V
